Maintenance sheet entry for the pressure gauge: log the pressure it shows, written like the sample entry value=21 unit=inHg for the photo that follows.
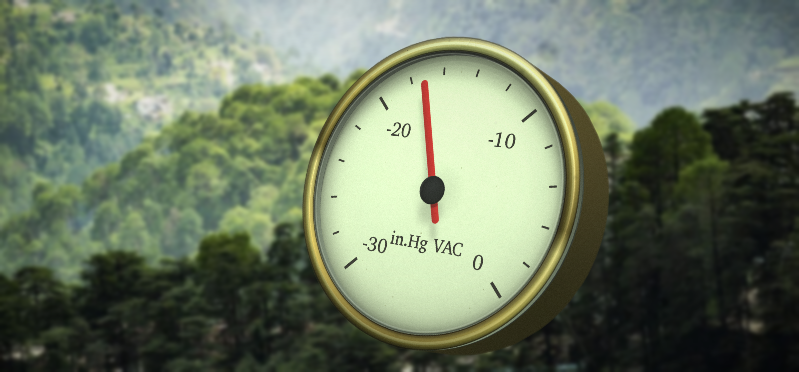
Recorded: value=-17 unit=inHg
